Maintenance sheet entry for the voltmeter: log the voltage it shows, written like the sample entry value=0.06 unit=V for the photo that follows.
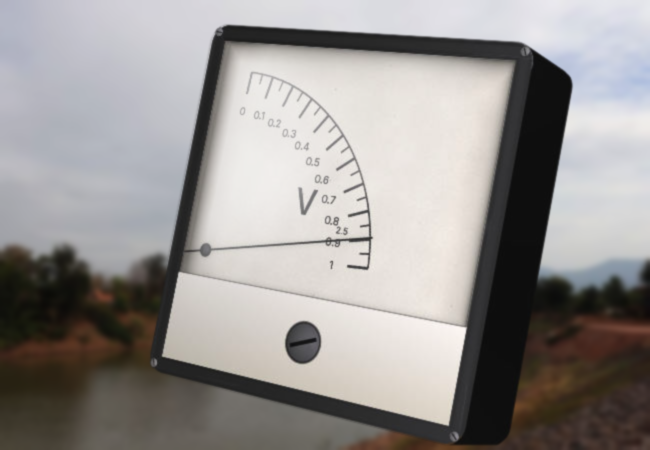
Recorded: value=0.9 unit=V
